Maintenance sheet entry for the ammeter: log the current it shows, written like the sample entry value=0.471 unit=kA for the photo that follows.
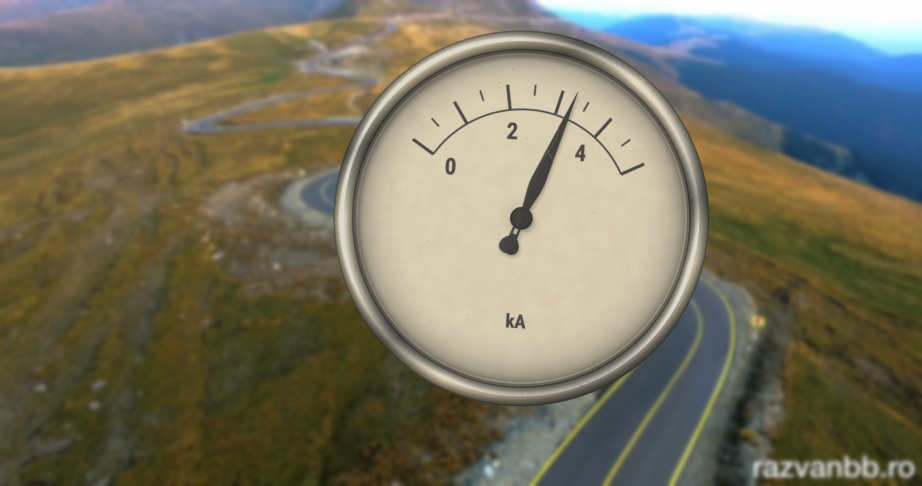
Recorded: value=3.25 unit=kA
